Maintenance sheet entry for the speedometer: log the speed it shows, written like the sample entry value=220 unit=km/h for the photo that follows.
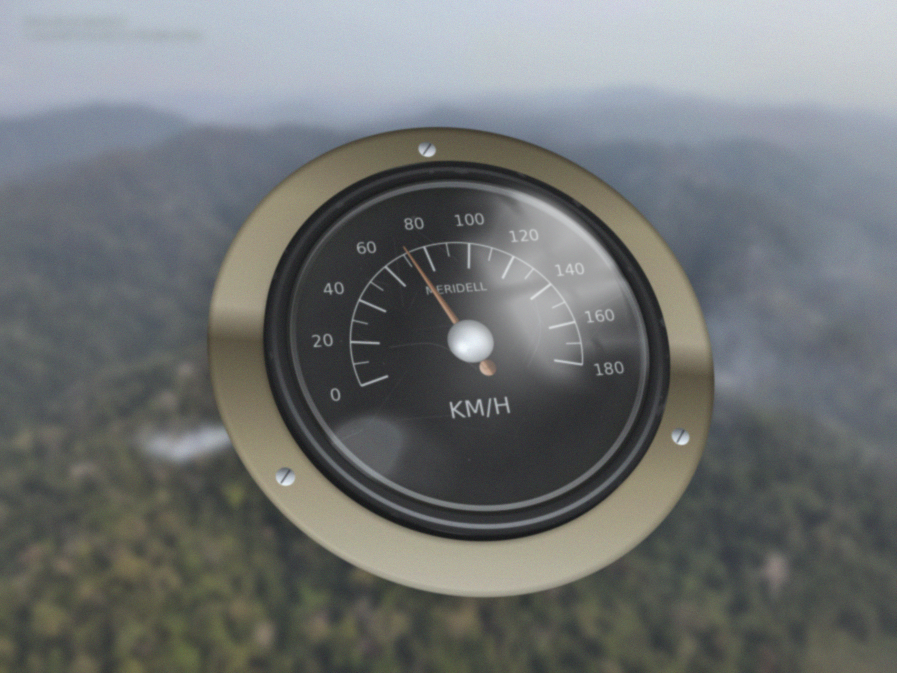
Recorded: value=70 unit=km/h
